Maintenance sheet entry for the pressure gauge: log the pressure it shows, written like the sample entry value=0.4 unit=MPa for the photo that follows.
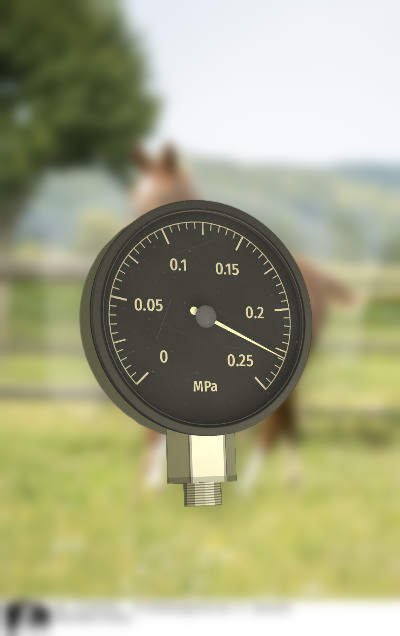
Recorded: value=0.23 unit=MPa
